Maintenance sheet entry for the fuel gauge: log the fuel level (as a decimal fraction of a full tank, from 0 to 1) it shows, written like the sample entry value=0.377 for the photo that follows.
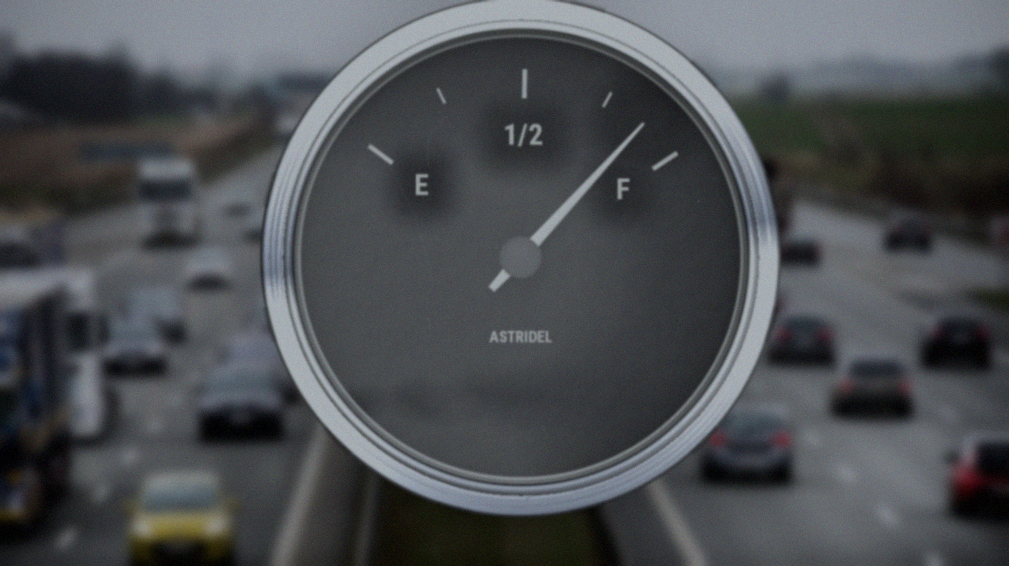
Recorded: value=0.875
